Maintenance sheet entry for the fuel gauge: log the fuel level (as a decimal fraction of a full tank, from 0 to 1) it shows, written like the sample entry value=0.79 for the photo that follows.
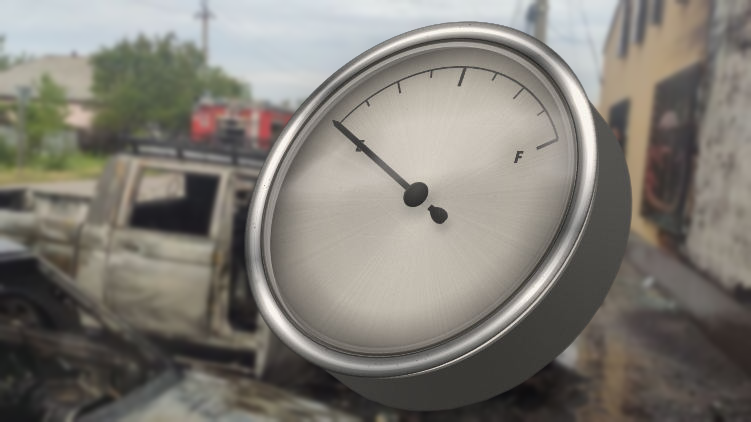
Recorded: value=0
